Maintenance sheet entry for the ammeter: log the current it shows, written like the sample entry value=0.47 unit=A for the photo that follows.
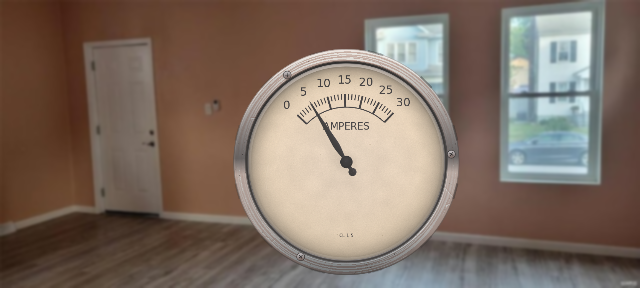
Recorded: value=5 unit=A
